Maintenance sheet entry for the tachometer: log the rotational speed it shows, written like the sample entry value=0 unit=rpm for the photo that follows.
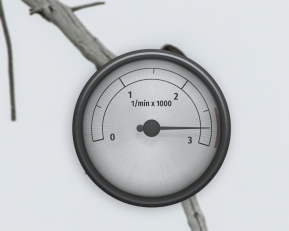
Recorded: value=2750 unit=rpm
